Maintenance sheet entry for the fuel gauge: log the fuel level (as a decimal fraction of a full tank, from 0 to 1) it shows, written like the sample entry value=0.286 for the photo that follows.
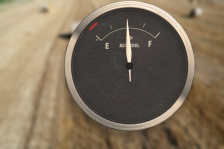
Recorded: value=0.5
